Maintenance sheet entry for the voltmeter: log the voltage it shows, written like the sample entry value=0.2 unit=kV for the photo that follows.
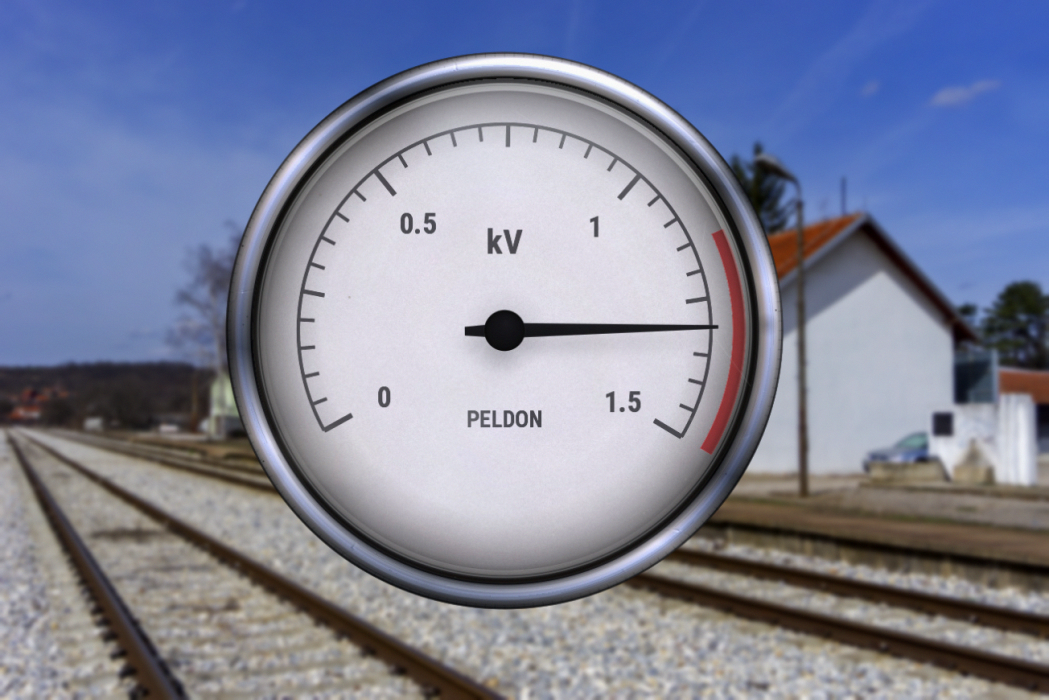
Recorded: value=1.3 unit=kV
